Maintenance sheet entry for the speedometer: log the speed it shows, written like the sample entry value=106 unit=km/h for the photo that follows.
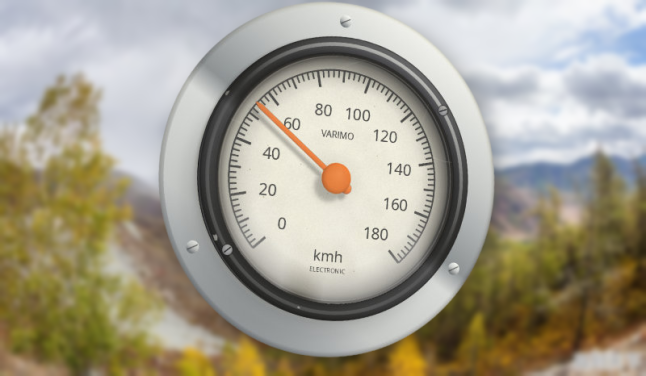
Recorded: value=54 unit=km/h
